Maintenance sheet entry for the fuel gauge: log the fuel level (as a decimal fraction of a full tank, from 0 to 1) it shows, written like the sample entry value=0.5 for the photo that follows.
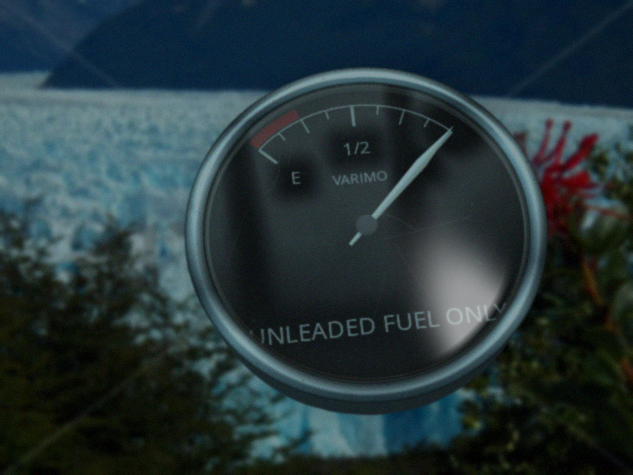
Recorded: value=1
